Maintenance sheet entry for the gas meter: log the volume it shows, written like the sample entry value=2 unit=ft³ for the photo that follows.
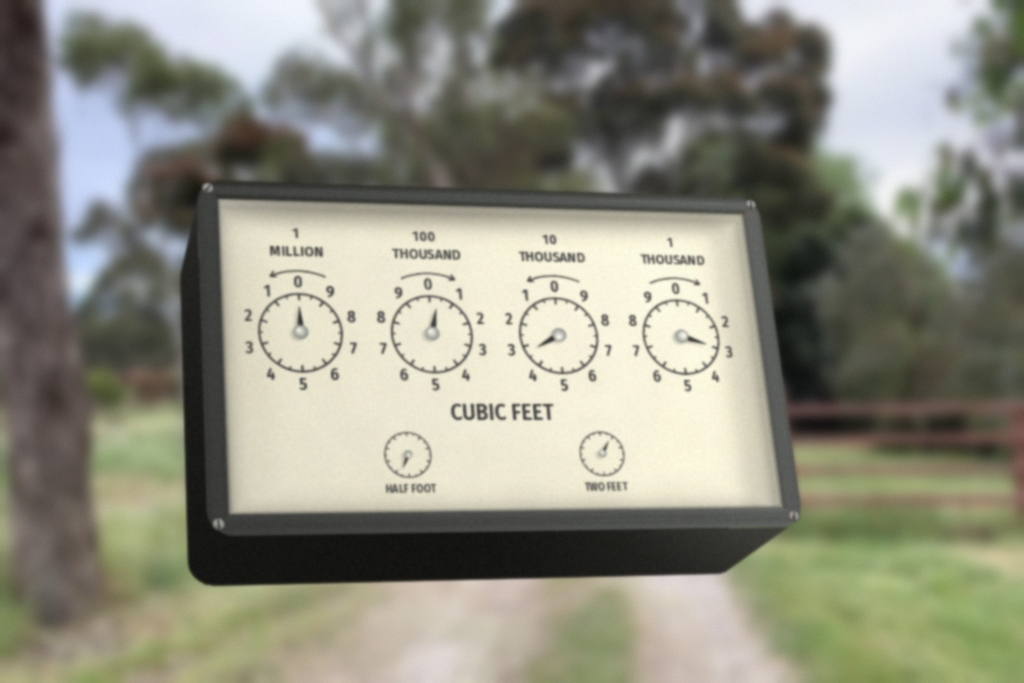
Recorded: value=3300 unit=ft³
